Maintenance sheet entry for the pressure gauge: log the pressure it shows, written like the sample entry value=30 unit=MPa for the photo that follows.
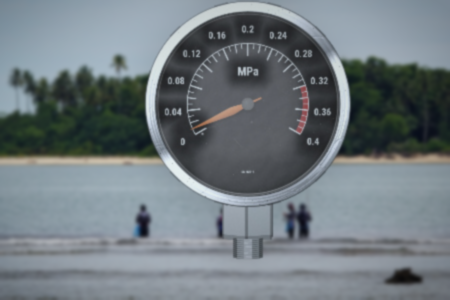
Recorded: value=0.01 unit=MPa
